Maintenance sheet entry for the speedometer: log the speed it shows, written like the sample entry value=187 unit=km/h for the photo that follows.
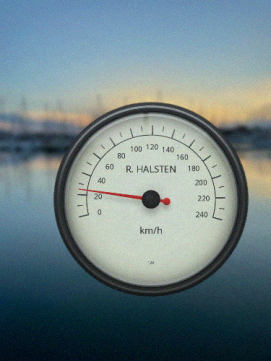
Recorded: value=25 unit=km/h
